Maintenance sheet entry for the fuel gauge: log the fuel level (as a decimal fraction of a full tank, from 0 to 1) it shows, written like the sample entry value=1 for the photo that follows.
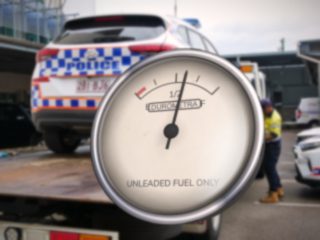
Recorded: value=0.625
